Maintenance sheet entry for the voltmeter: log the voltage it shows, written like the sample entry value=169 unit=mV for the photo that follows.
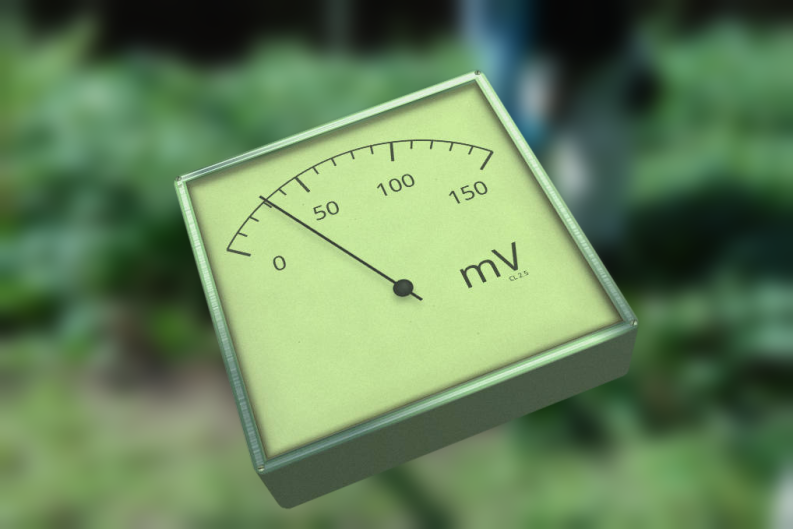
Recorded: value=30 unit=mV
